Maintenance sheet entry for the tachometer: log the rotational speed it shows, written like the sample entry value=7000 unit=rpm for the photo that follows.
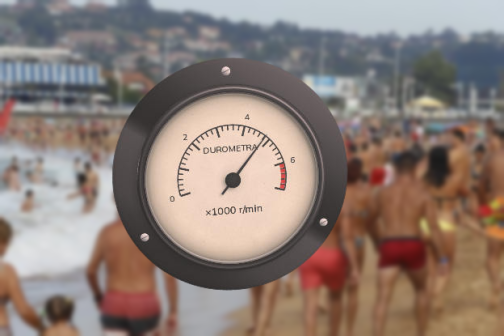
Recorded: value=4800 unit=rpm
